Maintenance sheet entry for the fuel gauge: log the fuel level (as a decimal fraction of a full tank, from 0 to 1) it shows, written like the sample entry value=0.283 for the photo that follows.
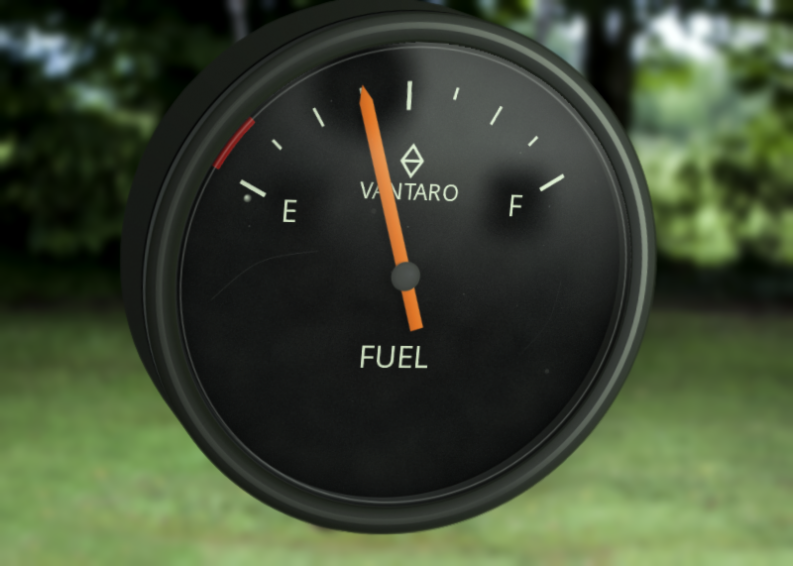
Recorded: value=0.375
